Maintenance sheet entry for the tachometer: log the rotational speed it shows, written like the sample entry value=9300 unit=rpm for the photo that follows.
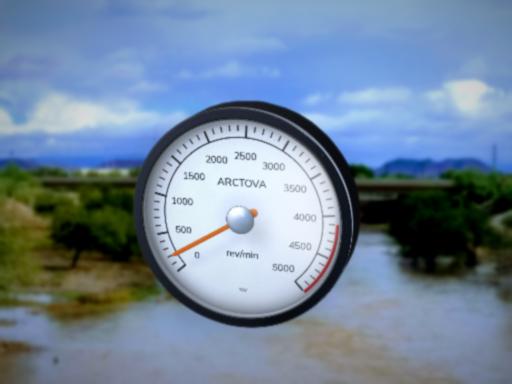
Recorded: value=200 unit=rpm
